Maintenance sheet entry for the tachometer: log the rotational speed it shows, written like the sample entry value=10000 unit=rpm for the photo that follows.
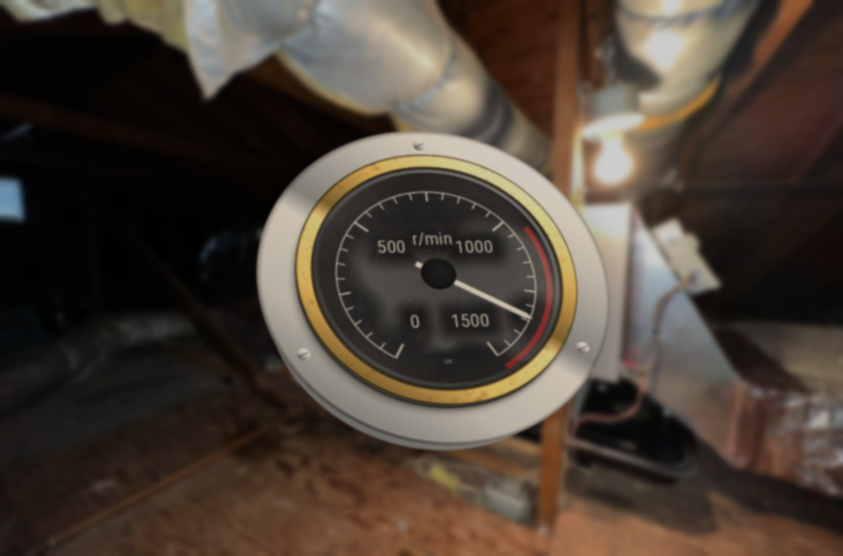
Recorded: value=1350 unit=rpm
